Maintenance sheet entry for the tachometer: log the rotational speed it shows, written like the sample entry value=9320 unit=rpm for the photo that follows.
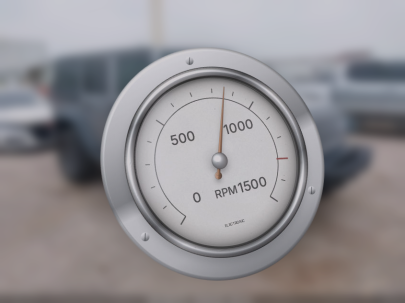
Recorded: value=850 unit=rpm
